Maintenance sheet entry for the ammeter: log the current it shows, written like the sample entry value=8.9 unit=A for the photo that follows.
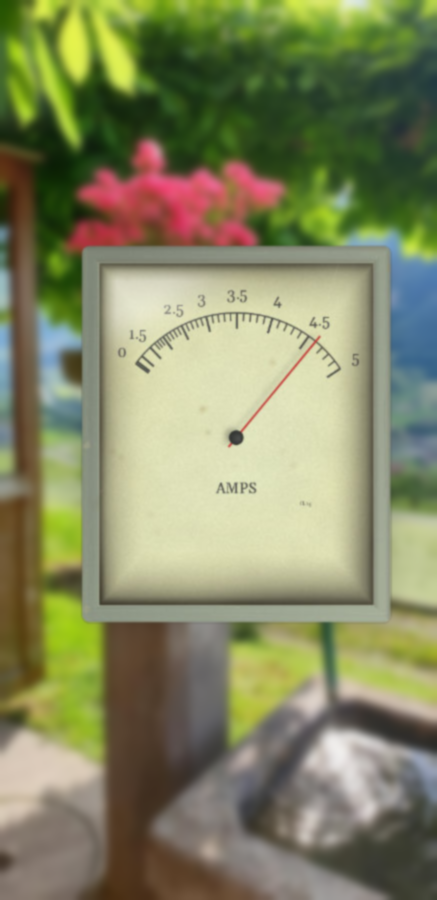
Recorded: value=4.6 unit=A
